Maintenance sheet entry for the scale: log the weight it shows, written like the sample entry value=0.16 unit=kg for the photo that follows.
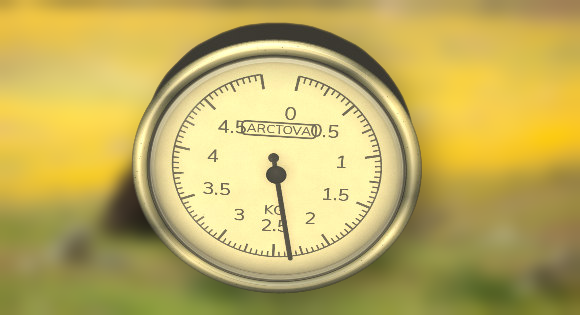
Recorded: value=2.35 unit=kg
